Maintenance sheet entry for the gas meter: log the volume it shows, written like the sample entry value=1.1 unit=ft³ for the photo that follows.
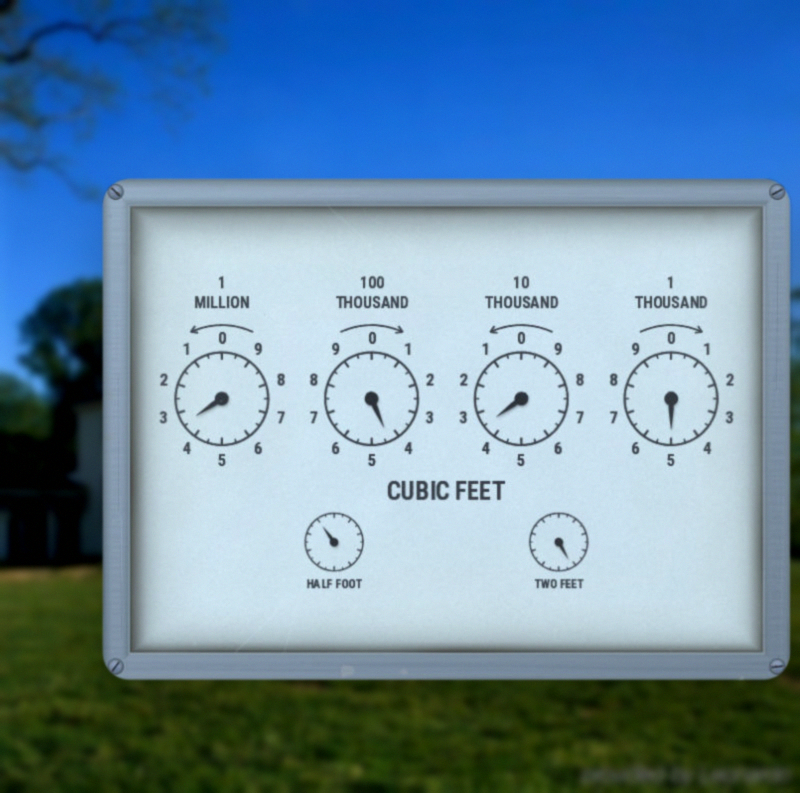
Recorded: value=343500 unit=ft³
